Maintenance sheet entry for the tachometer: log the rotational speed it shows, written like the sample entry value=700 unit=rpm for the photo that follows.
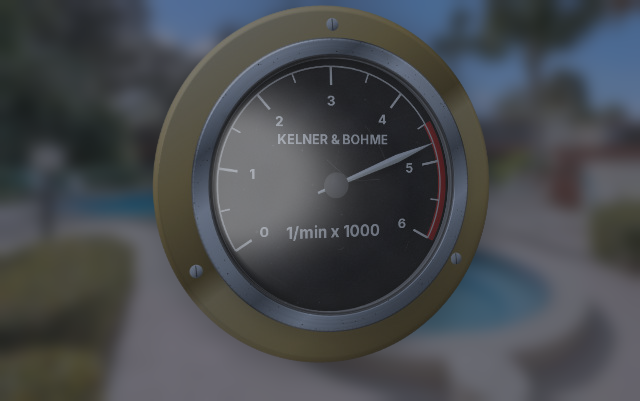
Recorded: value=4750 unit=rpm
